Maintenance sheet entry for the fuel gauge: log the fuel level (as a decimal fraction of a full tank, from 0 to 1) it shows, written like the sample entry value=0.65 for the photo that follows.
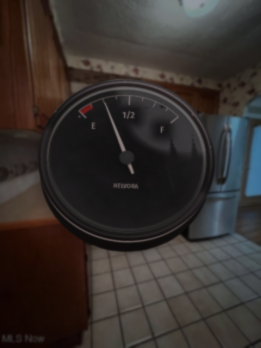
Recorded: value=0.25
